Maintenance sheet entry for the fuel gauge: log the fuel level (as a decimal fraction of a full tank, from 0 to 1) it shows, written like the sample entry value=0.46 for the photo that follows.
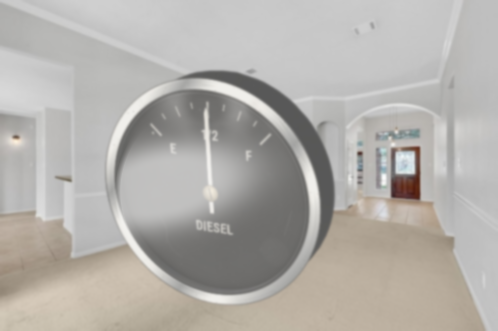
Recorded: value=0.5
